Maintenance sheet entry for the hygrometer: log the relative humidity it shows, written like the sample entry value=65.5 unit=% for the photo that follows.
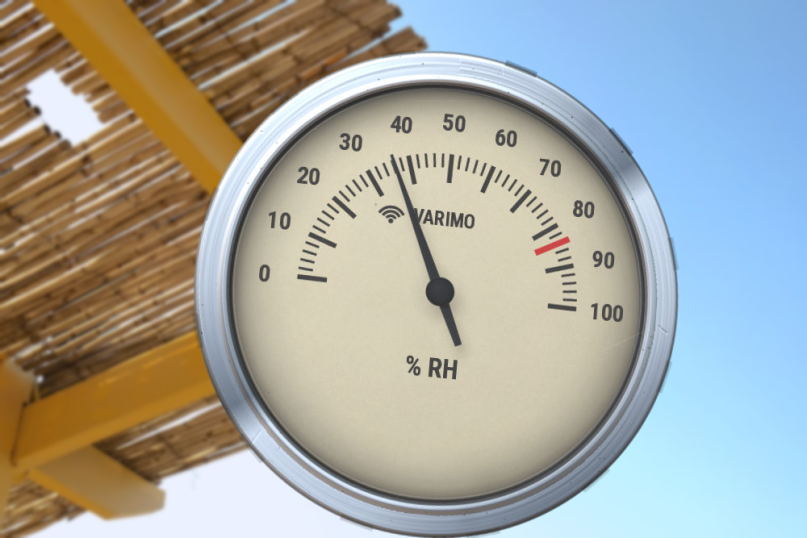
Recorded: value=36 unit=%
